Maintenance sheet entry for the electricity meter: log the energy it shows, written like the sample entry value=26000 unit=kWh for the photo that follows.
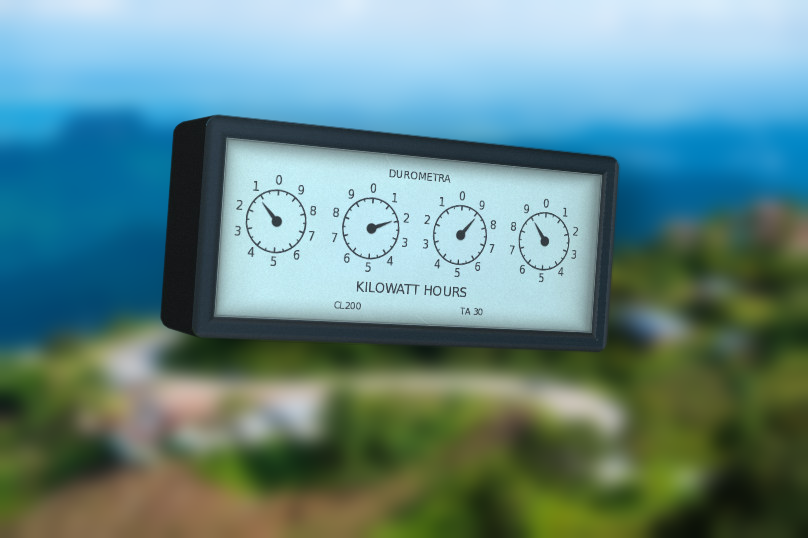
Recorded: value=1189 unit=kWh
